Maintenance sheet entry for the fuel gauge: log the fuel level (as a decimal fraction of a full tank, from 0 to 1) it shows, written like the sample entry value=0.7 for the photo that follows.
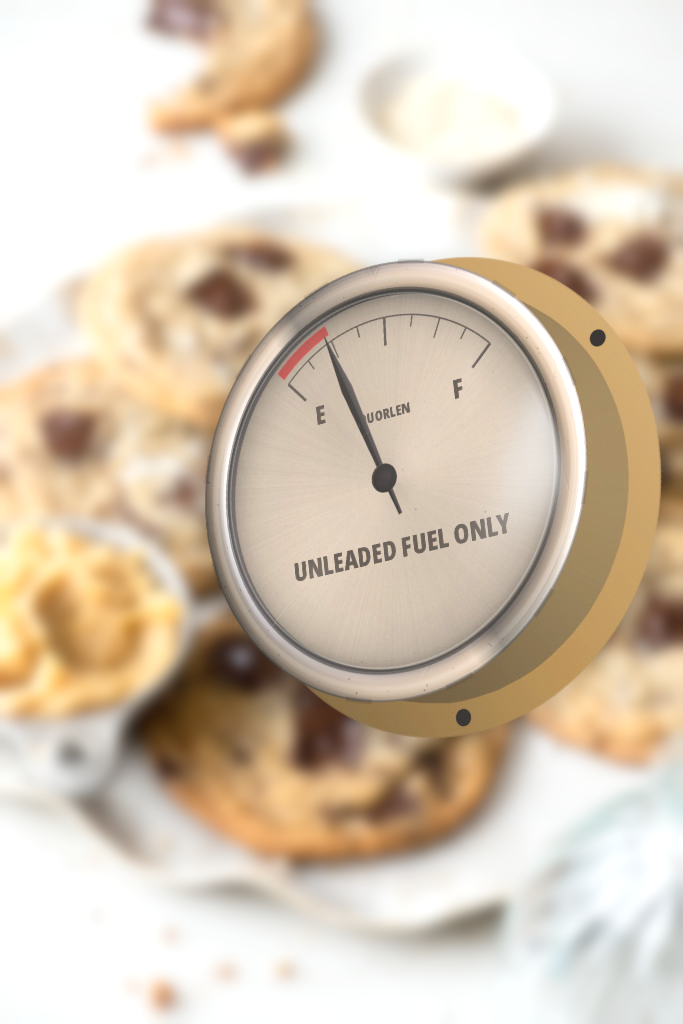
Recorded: value=0.25
